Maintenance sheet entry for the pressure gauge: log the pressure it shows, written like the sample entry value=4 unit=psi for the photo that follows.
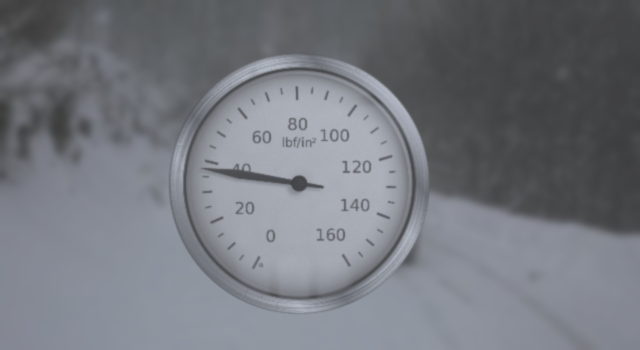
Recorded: value=37.5 unit=psi
